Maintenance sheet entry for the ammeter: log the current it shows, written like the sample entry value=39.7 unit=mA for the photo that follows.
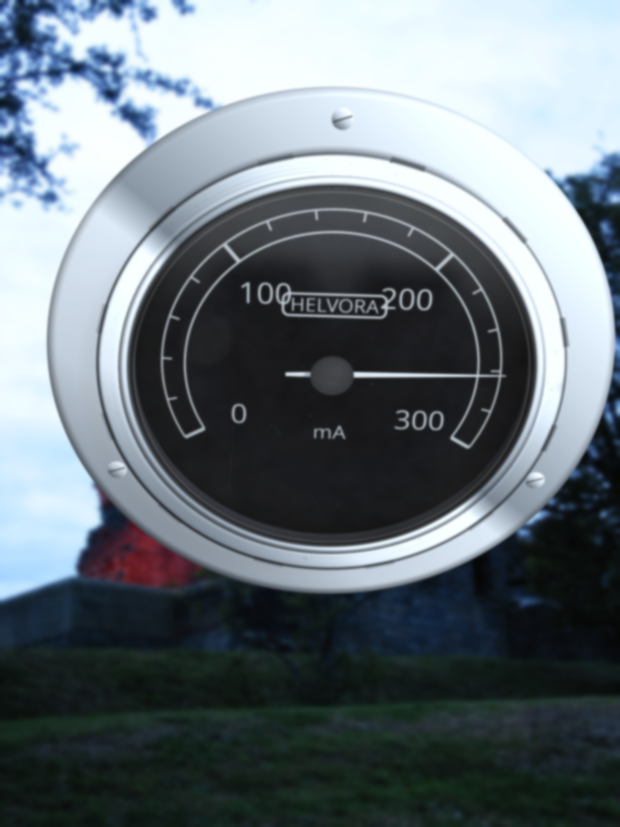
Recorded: value=260 unit=mA
